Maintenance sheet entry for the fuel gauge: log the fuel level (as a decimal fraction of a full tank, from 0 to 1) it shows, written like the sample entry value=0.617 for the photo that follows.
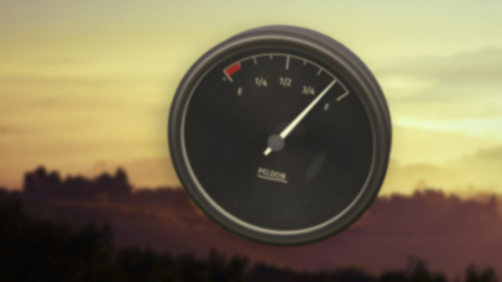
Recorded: value=0.875
